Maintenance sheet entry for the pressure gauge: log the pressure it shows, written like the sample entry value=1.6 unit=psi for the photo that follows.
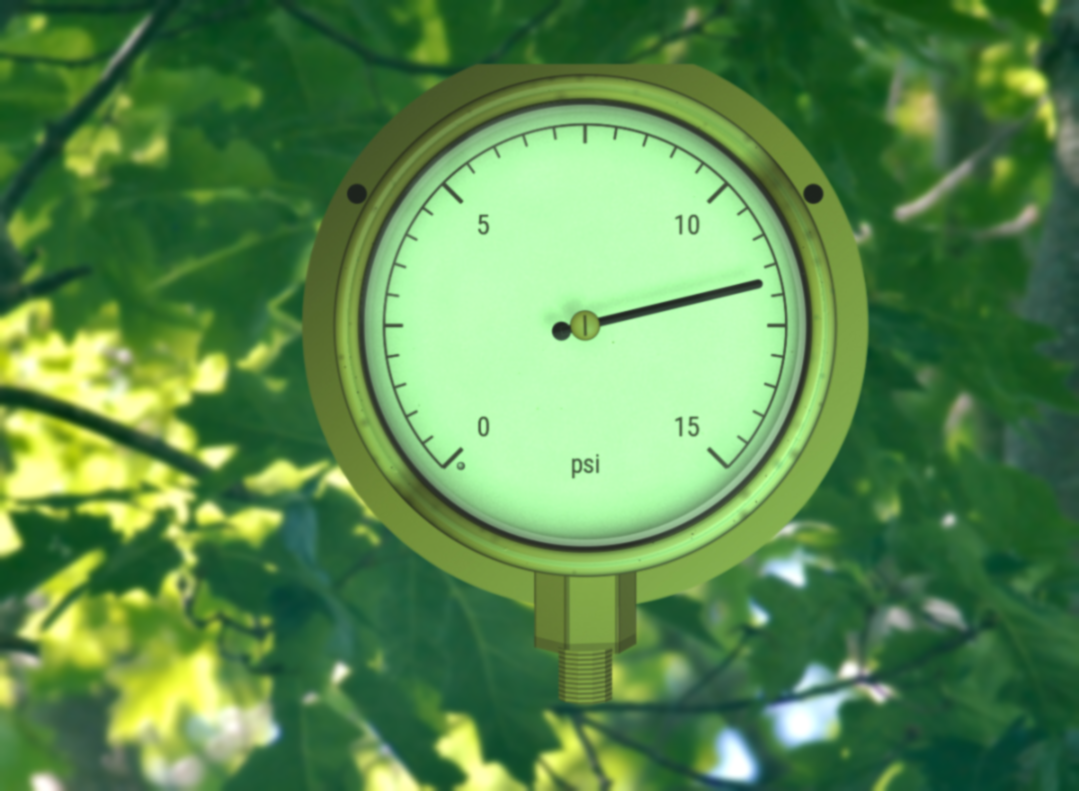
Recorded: value=11.75 unit=psi
